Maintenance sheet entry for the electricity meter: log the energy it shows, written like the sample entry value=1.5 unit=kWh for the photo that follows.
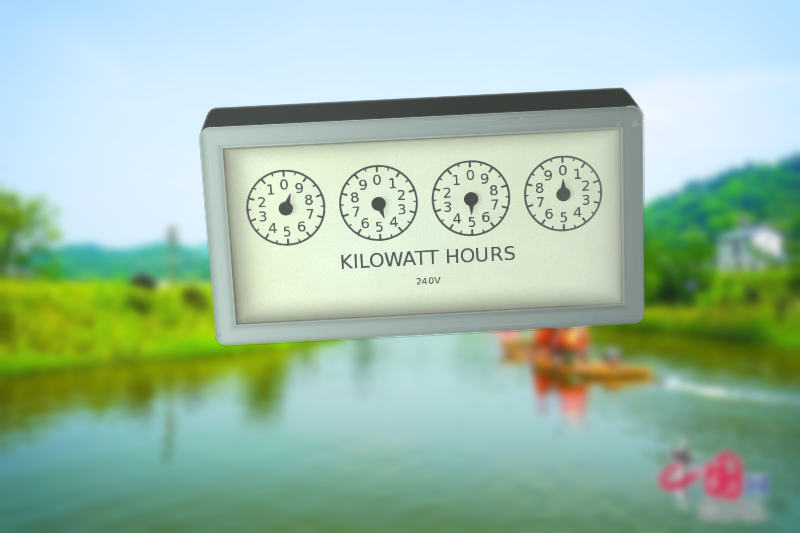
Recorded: value=9450 unit=kWh
